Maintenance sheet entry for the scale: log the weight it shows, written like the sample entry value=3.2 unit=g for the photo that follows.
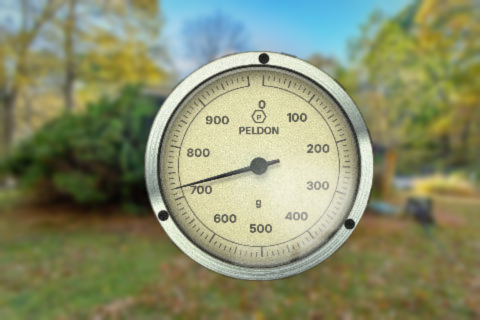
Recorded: value=720 unit=g
